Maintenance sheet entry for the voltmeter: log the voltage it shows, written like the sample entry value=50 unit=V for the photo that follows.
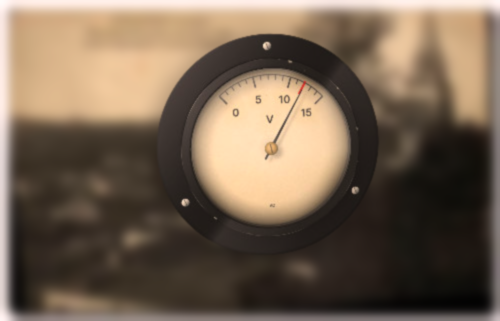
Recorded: value=12 unit=V
